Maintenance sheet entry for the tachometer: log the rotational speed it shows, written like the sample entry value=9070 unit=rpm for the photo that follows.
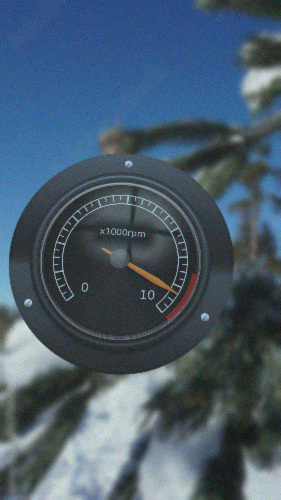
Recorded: value=9250 unit=rpm
